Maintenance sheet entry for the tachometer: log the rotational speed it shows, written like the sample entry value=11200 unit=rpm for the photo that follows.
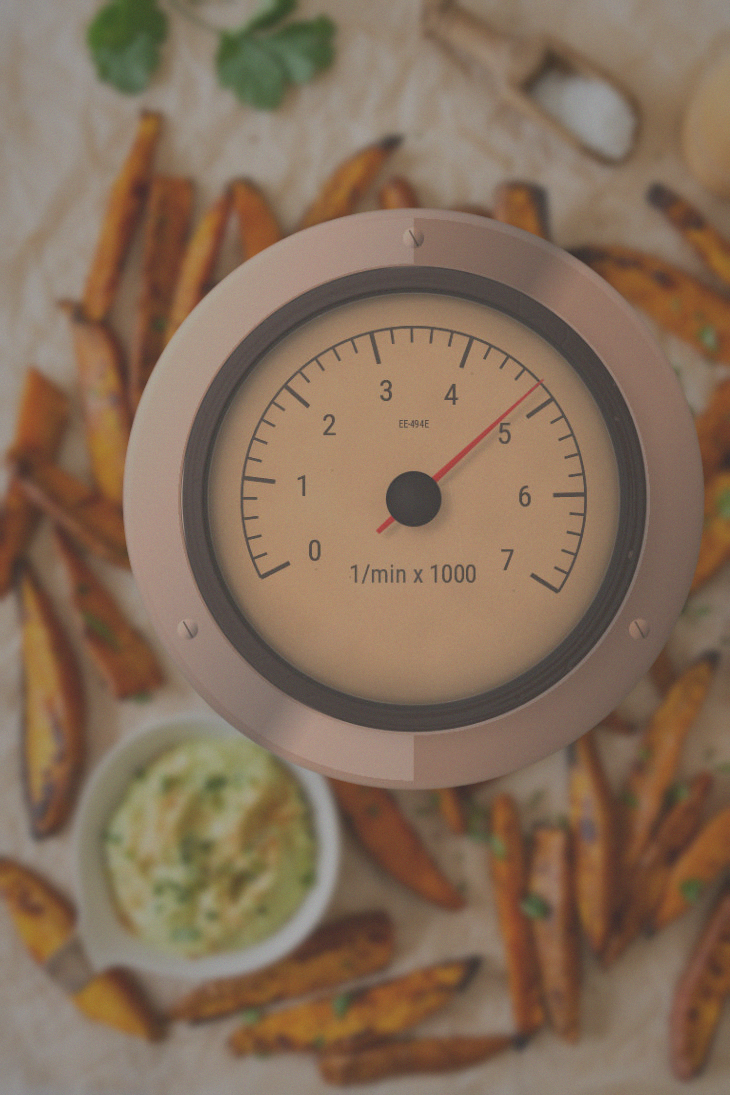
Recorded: value=4800 unit=rpm
